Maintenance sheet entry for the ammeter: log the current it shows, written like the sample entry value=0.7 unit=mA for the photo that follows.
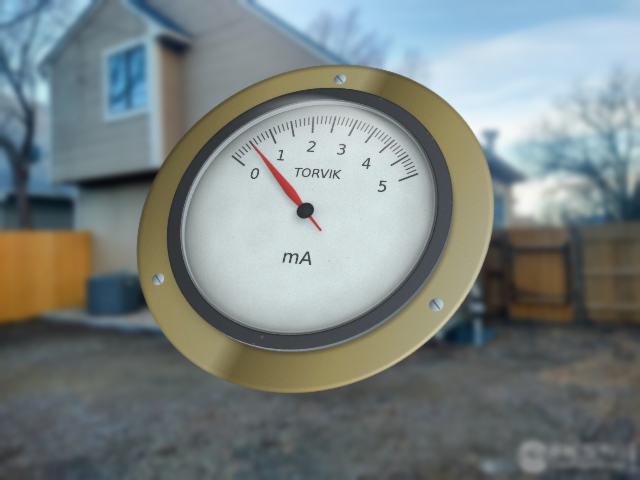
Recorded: value=0.5 unit=mA
